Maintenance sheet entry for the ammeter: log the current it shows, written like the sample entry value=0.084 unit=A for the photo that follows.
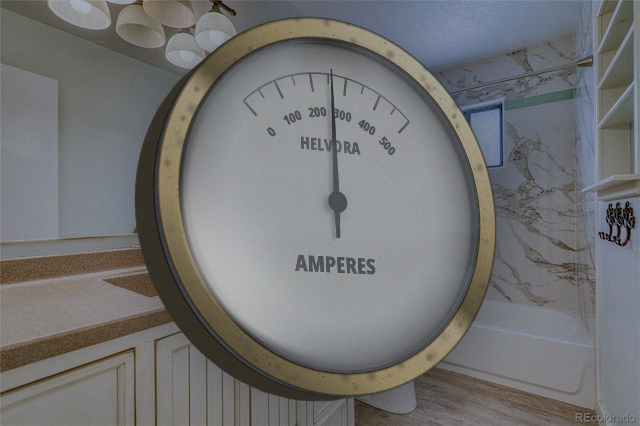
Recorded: value=250 unit=A
